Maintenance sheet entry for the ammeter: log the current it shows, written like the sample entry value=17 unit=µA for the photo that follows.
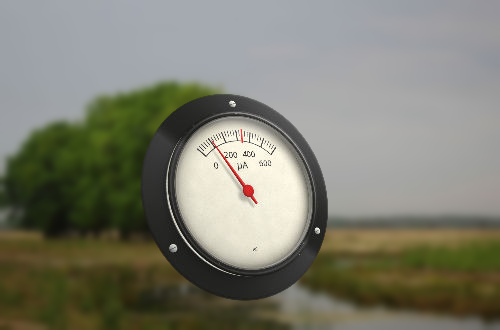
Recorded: value=100 unit=µA
